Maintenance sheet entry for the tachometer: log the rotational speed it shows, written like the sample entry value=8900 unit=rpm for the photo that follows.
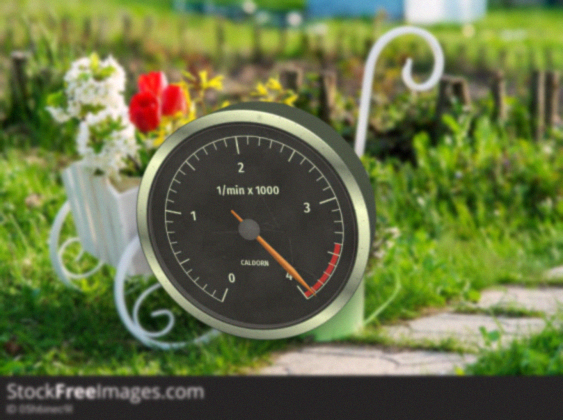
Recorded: value=3900 unit=rpm
